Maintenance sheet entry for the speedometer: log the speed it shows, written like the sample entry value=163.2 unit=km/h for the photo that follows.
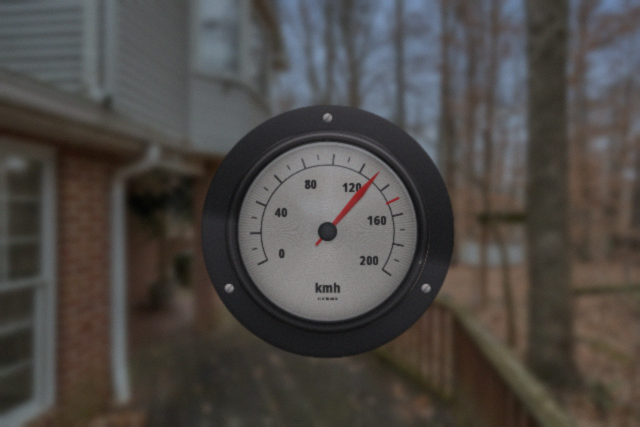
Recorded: value=130 unit=km/h
